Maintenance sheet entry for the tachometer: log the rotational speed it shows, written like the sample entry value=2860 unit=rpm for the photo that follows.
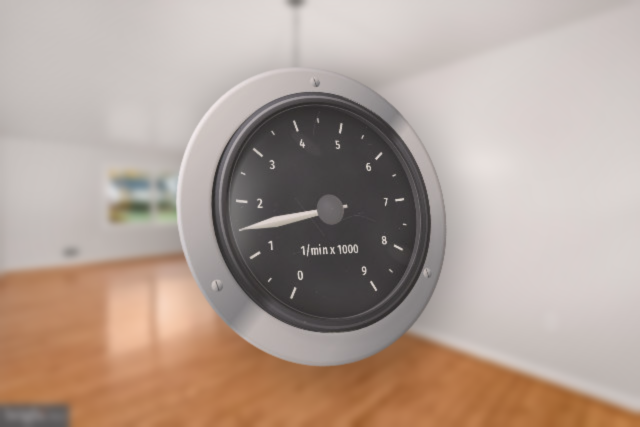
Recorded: value=1500 unit=rpm
